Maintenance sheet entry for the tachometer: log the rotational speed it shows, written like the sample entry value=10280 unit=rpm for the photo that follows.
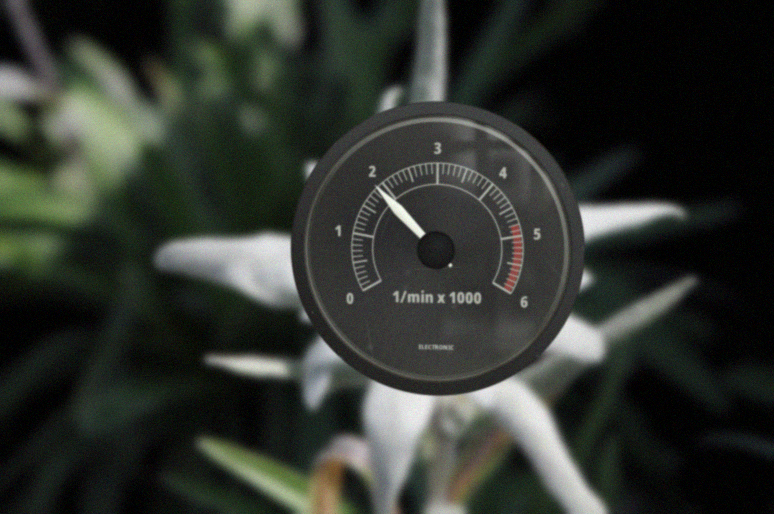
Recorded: value=1900 unit=rpm
